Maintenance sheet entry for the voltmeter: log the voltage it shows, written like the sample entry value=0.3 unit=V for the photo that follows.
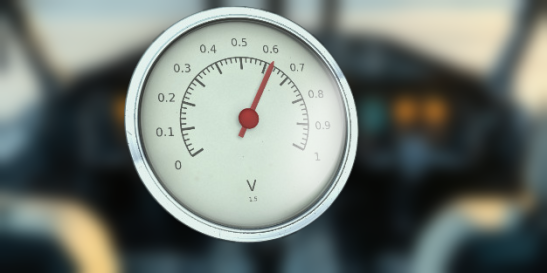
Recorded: value=0.62 unit=V
